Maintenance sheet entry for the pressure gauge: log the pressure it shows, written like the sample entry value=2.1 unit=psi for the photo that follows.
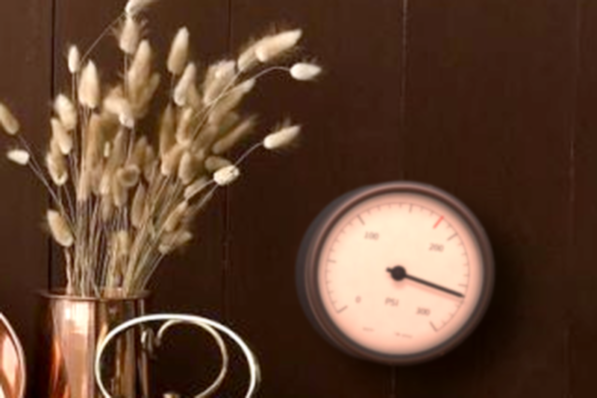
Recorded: value=260 unit=psi
